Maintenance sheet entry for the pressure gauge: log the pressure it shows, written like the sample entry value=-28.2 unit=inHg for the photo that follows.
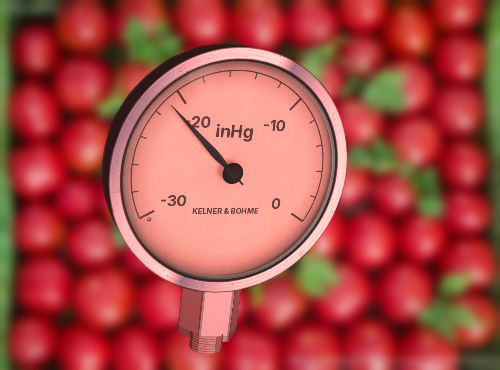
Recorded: value=-21 unit=inHg
